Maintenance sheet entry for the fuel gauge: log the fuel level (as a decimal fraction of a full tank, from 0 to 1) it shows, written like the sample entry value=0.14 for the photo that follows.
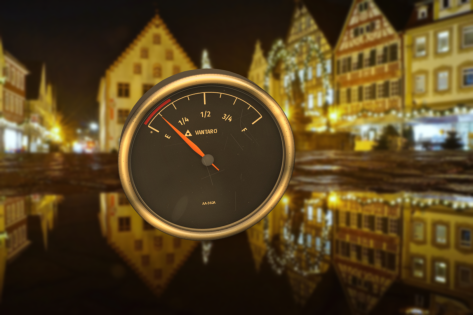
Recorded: value=0.125
